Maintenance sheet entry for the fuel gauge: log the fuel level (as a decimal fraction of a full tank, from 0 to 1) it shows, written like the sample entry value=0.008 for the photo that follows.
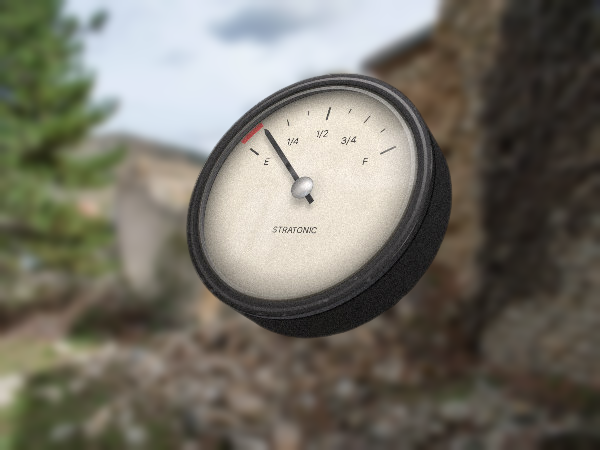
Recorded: value=0.125
